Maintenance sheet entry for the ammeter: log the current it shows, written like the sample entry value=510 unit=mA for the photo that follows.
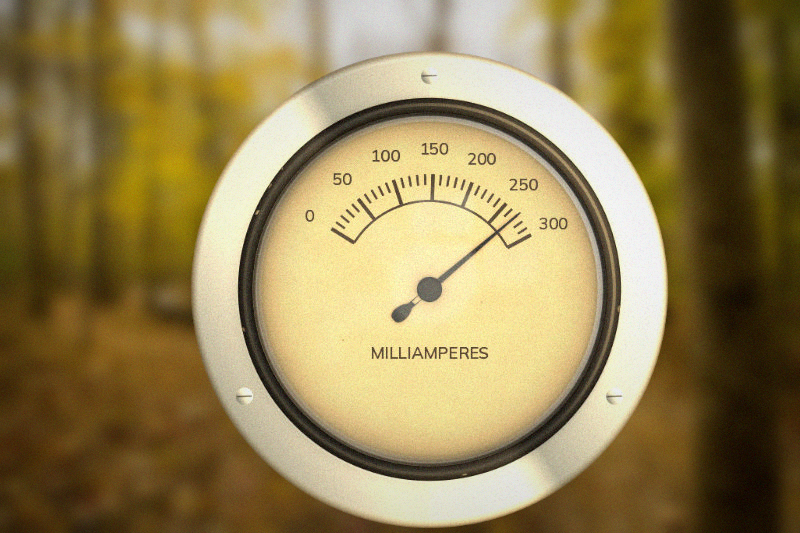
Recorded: value=270 unit=mA
